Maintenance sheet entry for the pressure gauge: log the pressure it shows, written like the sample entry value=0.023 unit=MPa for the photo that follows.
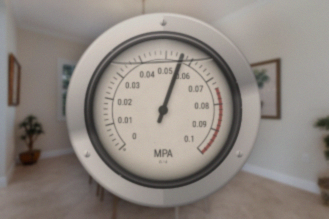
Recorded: value=0.056 unit=MPa
